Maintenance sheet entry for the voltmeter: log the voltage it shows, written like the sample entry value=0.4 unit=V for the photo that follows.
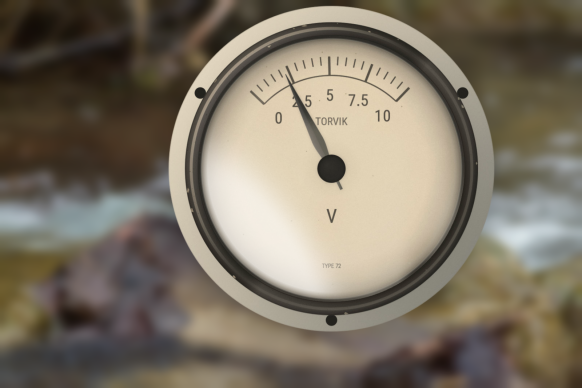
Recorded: value=2.25 unit=V
